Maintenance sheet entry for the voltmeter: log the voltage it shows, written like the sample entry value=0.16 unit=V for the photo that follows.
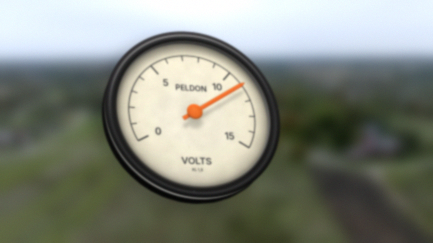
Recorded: value=11 unit=V
